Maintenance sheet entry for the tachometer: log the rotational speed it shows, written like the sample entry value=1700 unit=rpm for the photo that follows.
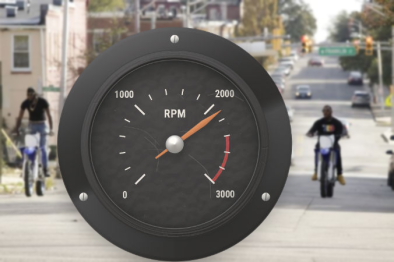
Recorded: value=2100 unit=rpm
